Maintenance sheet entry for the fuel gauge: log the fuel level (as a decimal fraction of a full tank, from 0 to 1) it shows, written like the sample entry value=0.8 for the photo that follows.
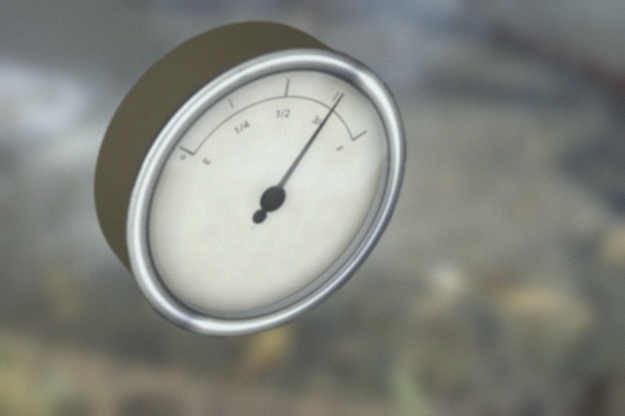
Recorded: value=0.75
